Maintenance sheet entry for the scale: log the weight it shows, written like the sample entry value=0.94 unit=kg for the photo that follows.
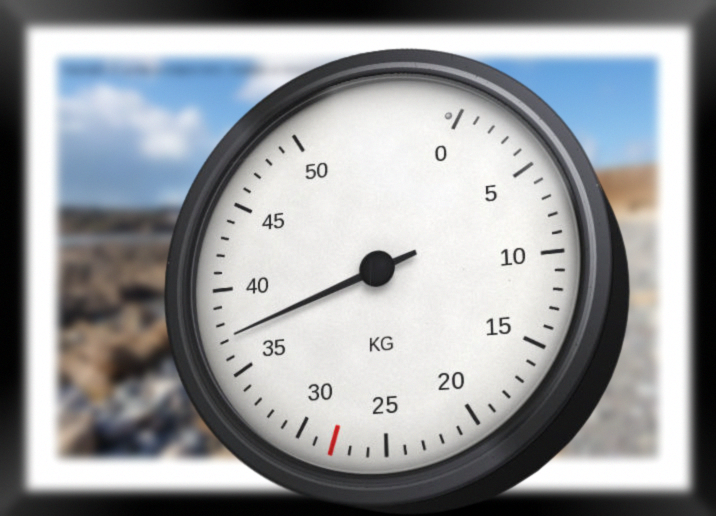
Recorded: value=37 unit=kg
